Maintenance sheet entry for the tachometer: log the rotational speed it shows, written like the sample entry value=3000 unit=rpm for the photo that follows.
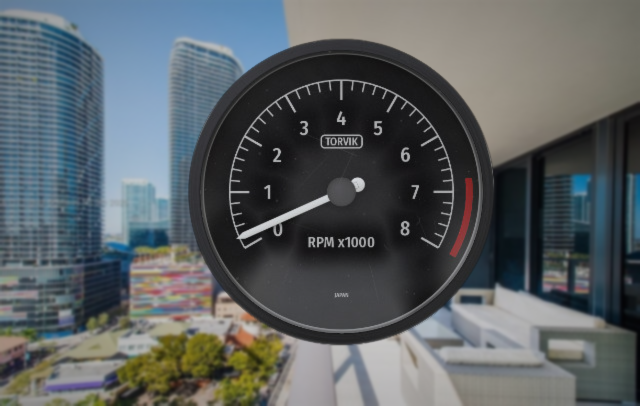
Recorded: value=200 unit=rpm
